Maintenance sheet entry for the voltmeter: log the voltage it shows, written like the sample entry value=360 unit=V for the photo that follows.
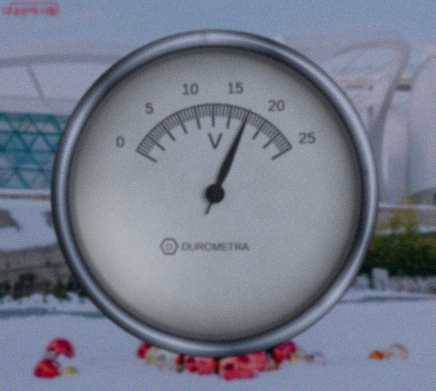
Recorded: value=17.5 unit=V
